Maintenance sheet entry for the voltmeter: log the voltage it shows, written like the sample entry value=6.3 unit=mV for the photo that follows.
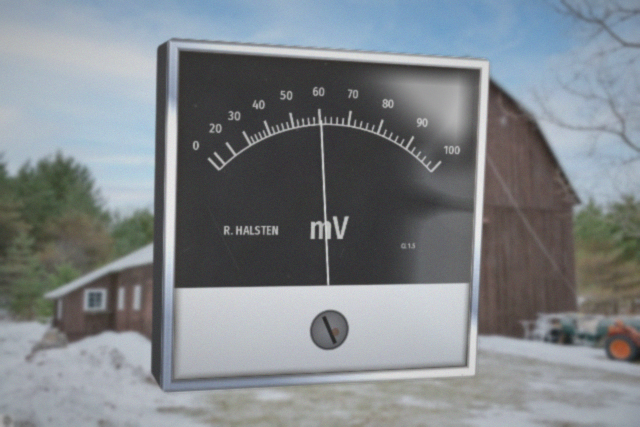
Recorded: value=60 unit=mV
